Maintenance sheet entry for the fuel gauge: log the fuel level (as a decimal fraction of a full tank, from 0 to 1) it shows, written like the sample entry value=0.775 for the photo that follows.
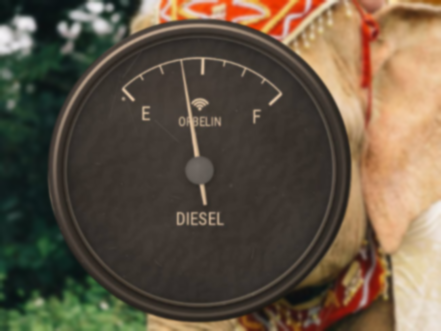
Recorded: value=0.375
